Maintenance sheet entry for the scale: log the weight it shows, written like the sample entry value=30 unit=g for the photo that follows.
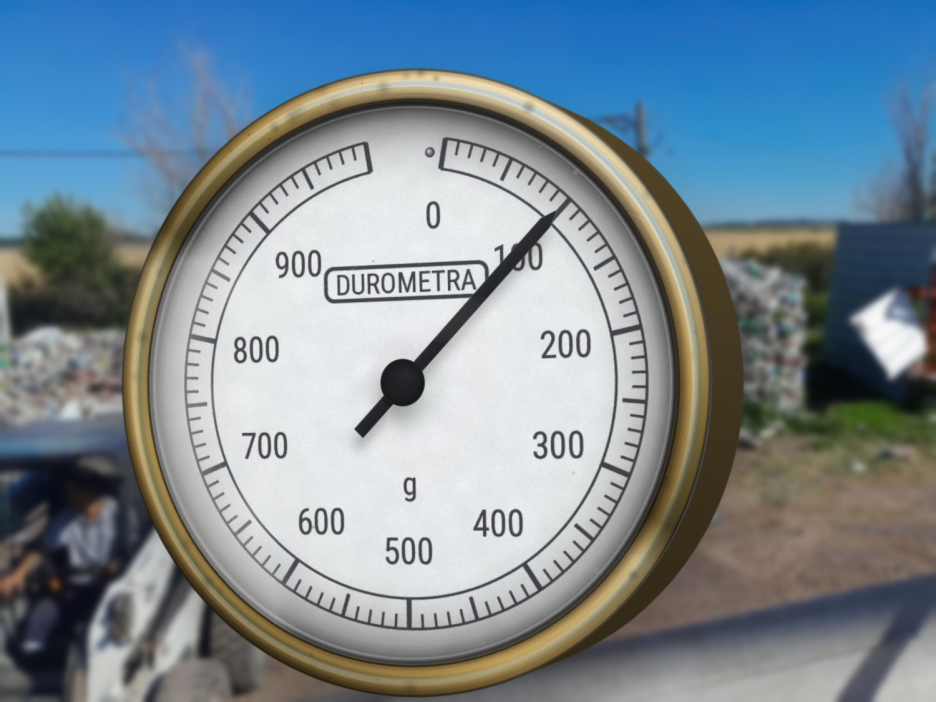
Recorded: value=100 unit=g
